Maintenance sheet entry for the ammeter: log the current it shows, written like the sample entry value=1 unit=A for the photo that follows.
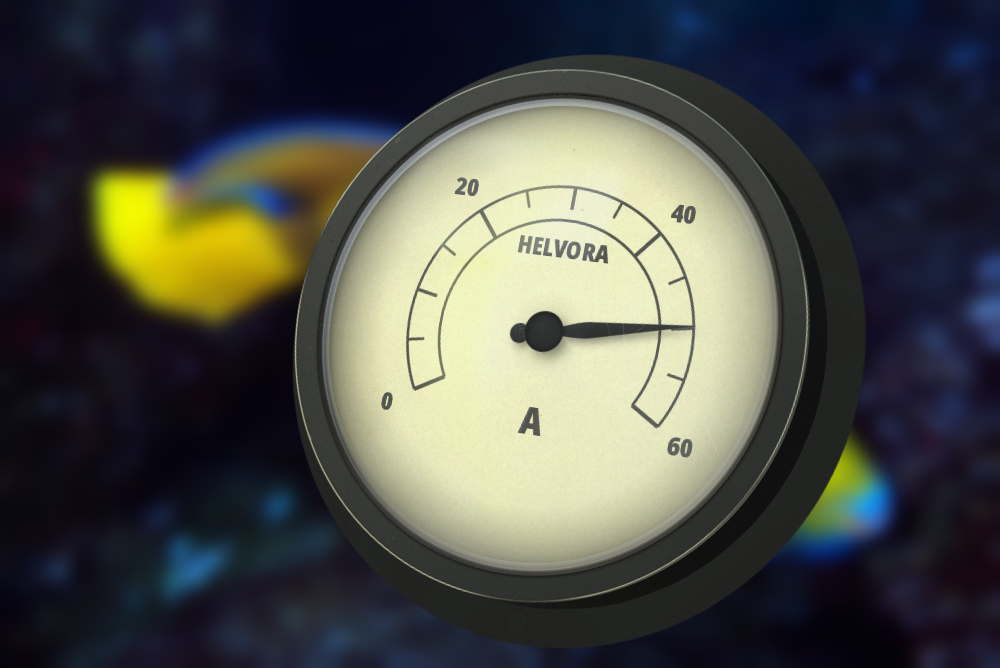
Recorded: value=50 unit=A
